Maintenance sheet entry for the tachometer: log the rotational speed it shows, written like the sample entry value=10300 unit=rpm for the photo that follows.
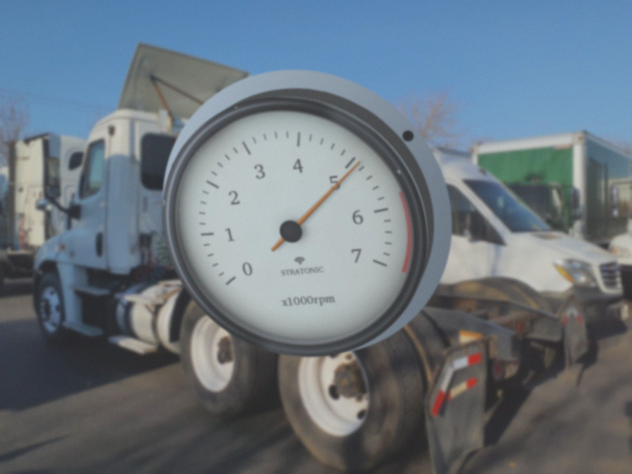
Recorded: value=5100 unit=rpm
